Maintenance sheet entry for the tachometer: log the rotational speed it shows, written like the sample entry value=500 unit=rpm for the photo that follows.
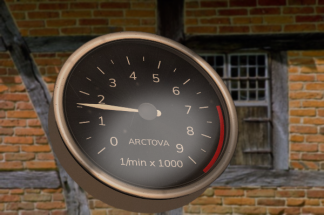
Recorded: value=1500 unit=rpm
